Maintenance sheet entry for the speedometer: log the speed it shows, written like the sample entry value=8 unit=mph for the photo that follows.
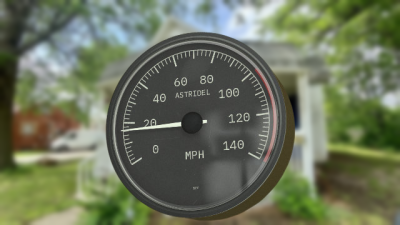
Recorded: value=16 unit=mph
